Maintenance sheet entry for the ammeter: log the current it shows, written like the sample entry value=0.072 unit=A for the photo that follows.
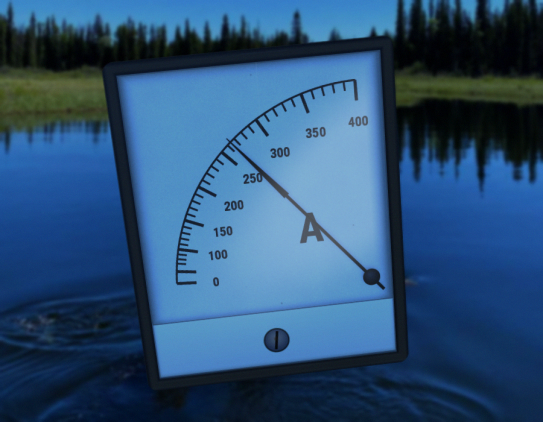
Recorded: value=265 unit=A
